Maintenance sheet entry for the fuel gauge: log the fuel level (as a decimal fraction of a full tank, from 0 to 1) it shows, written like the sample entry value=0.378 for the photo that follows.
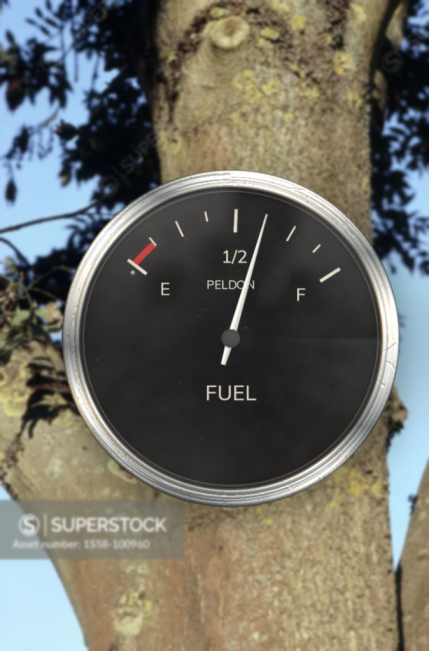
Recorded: value=0.625
